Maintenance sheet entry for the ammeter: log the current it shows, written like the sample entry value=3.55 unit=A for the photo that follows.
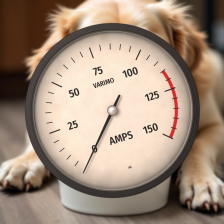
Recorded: value=0 unit=A
